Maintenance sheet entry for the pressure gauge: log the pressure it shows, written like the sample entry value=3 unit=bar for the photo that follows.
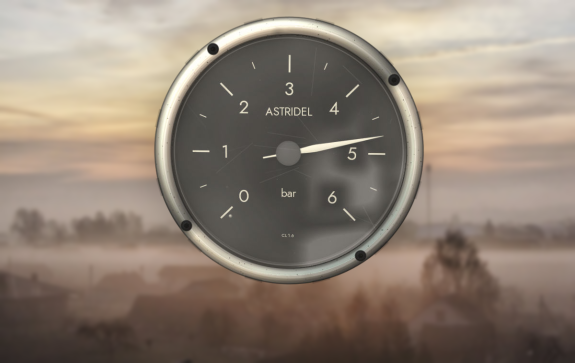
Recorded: value=4.75 unit=bar
